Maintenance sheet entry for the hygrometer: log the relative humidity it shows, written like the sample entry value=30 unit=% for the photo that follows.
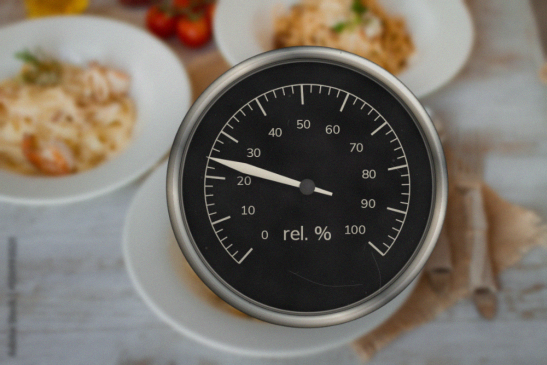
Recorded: value=24 unit=%
